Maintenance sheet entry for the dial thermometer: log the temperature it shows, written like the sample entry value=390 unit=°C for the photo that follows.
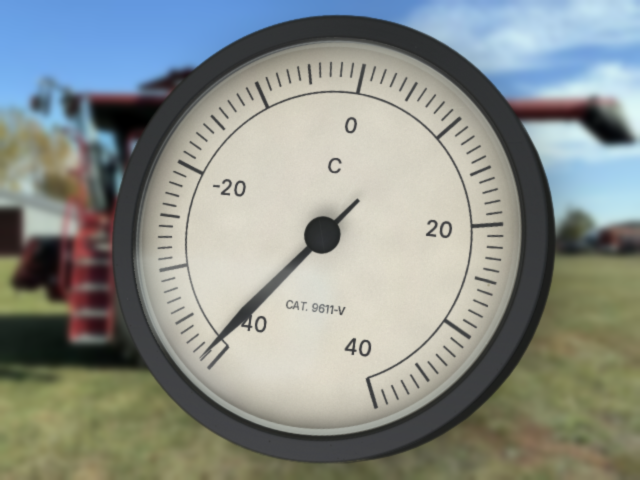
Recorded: value=-39 unit=°C
